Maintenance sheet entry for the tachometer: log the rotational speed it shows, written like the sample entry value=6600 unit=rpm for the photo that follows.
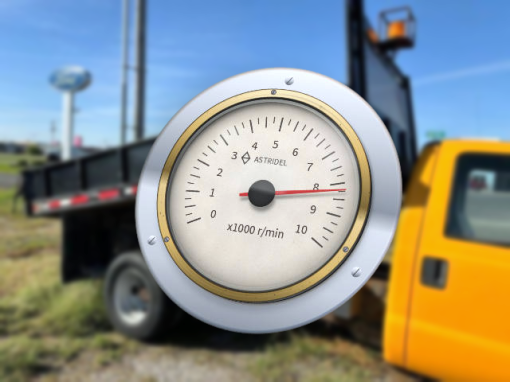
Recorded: value=8250 unit=rpm
